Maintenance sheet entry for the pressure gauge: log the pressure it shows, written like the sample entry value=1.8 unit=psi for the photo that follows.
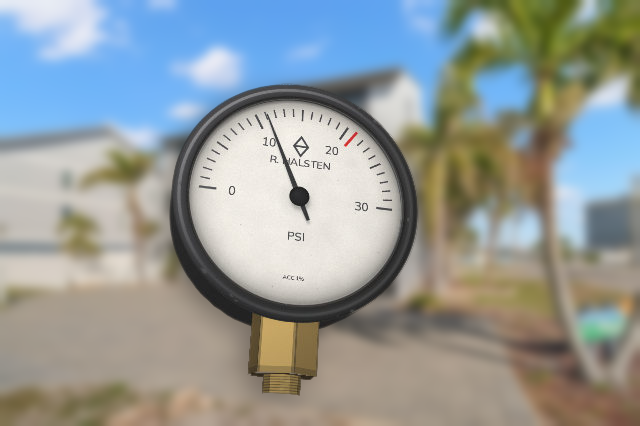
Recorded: value=11 unit=psi
